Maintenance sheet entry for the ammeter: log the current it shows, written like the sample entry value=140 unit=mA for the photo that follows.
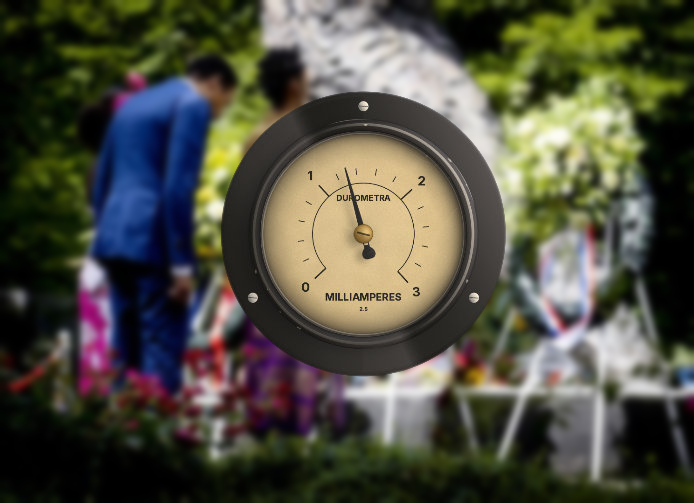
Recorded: value=1.3 unit=mA
